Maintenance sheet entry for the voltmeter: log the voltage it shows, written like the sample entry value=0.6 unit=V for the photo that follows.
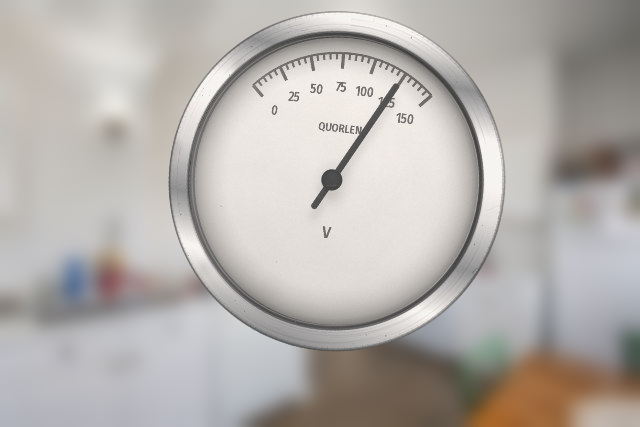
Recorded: value=125 unit=V
